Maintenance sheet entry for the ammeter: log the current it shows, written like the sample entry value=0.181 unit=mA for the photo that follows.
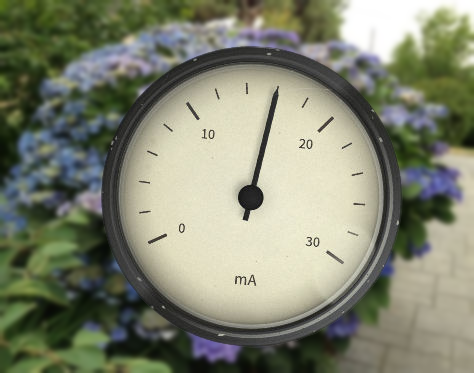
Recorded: value=16 unit=mA
